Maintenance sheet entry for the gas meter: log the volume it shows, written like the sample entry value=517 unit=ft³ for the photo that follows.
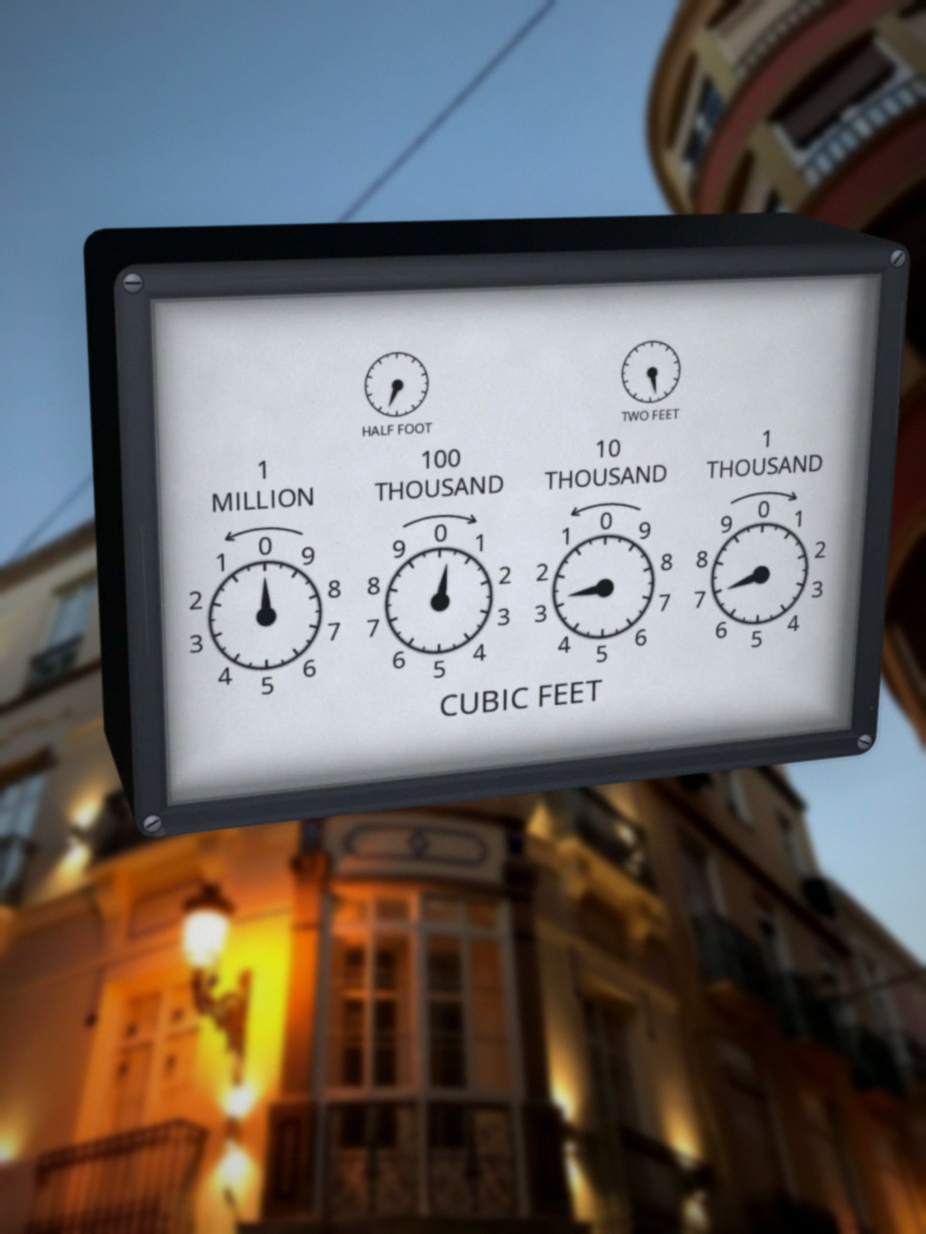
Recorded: value=2700 unit=ft³
